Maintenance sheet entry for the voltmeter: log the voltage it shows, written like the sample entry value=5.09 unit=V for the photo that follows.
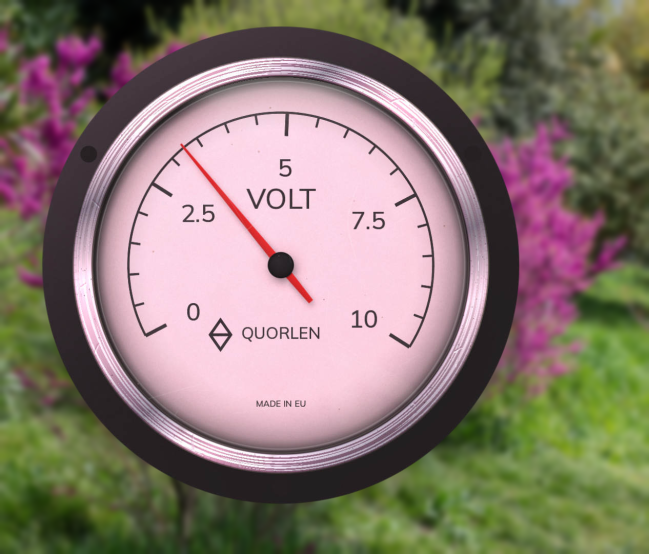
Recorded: value=3.25 unit=V
